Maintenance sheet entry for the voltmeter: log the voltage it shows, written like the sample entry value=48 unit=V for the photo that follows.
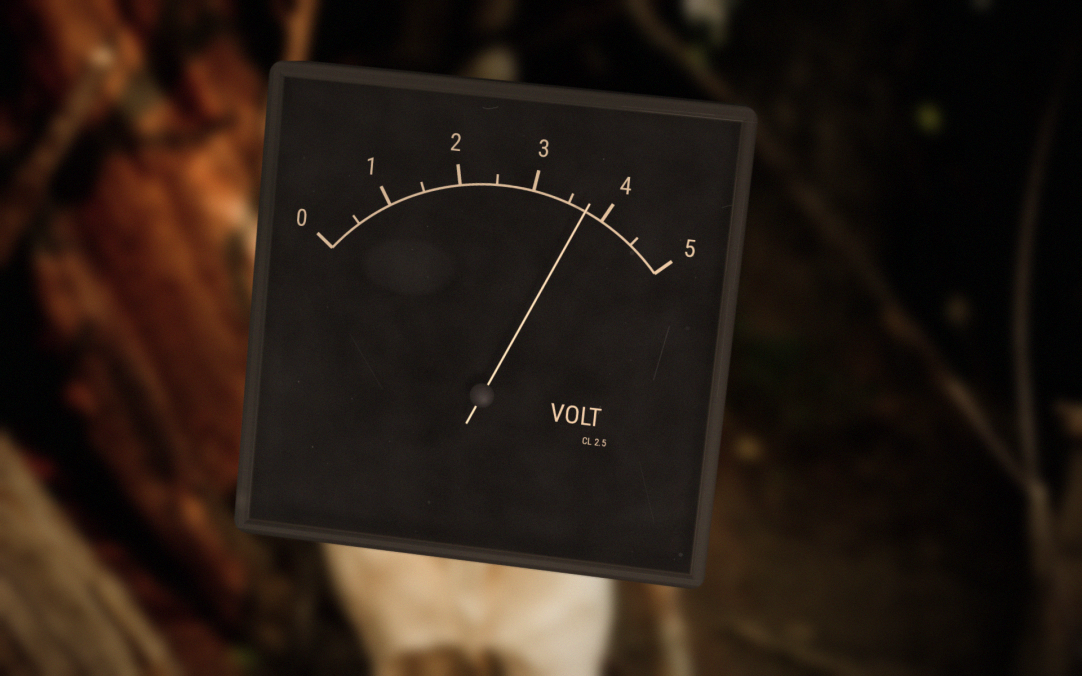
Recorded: value=3.75 unit=V
